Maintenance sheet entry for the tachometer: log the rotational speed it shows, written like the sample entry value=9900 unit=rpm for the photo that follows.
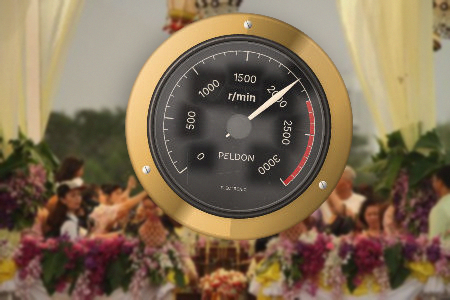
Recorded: value=2000 unit=rpm
